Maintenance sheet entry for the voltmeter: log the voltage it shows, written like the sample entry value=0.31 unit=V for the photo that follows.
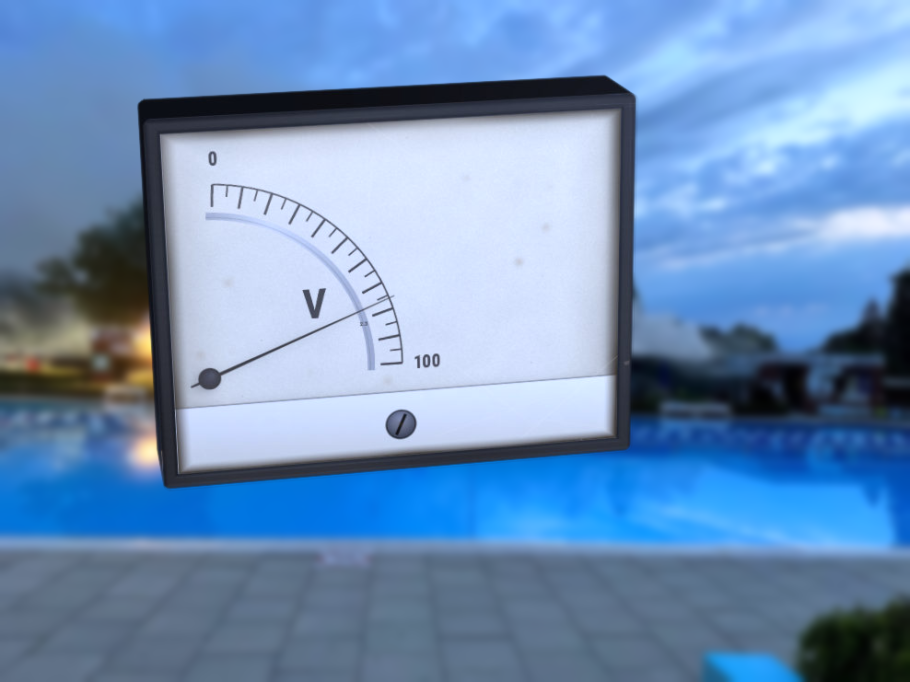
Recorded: value=75 unit=V
